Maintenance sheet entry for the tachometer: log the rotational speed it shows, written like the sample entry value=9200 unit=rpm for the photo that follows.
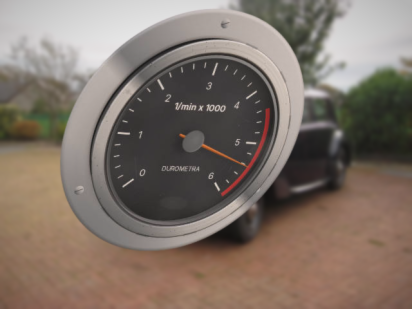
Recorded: value=5400 unit=rpm
